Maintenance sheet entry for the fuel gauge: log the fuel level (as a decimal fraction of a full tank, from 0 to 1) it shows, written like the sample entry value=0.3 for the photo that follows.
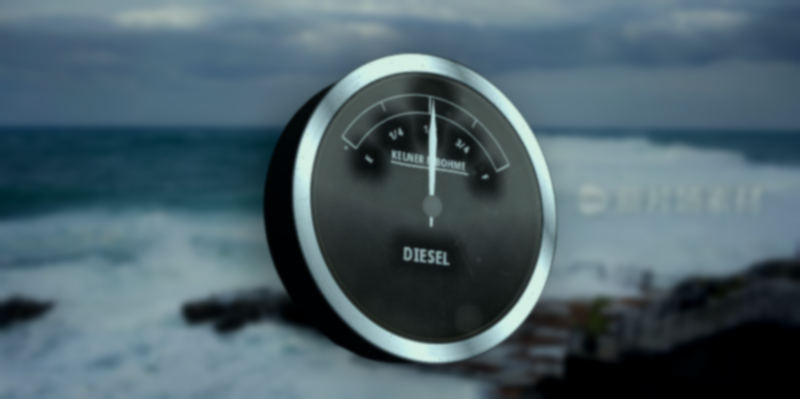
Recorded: value=0.5
